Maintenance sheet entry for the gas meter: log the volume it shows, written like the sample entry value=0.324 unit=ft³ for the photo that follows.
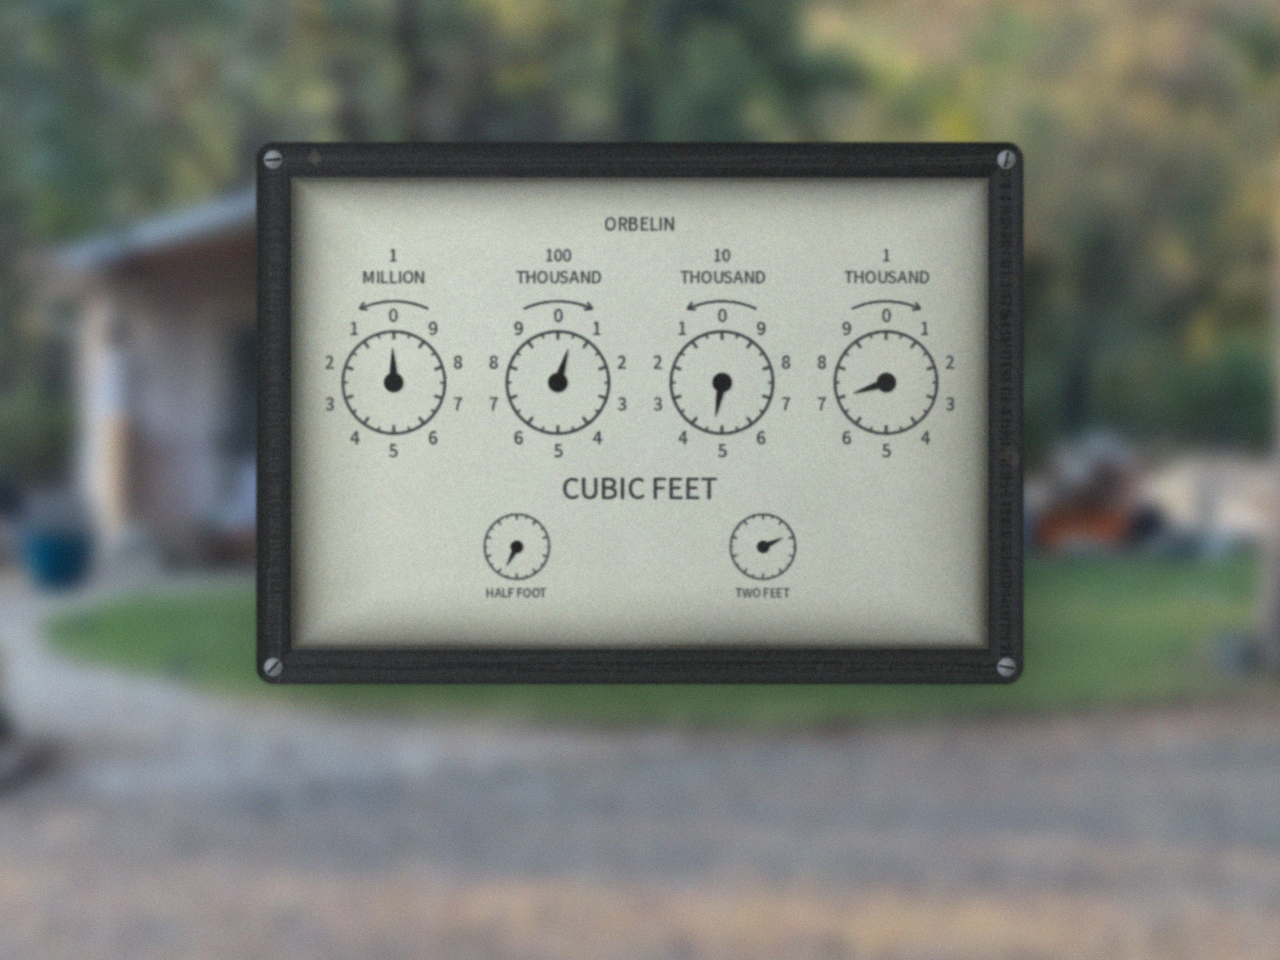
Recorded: value=4700 unit=ft³
